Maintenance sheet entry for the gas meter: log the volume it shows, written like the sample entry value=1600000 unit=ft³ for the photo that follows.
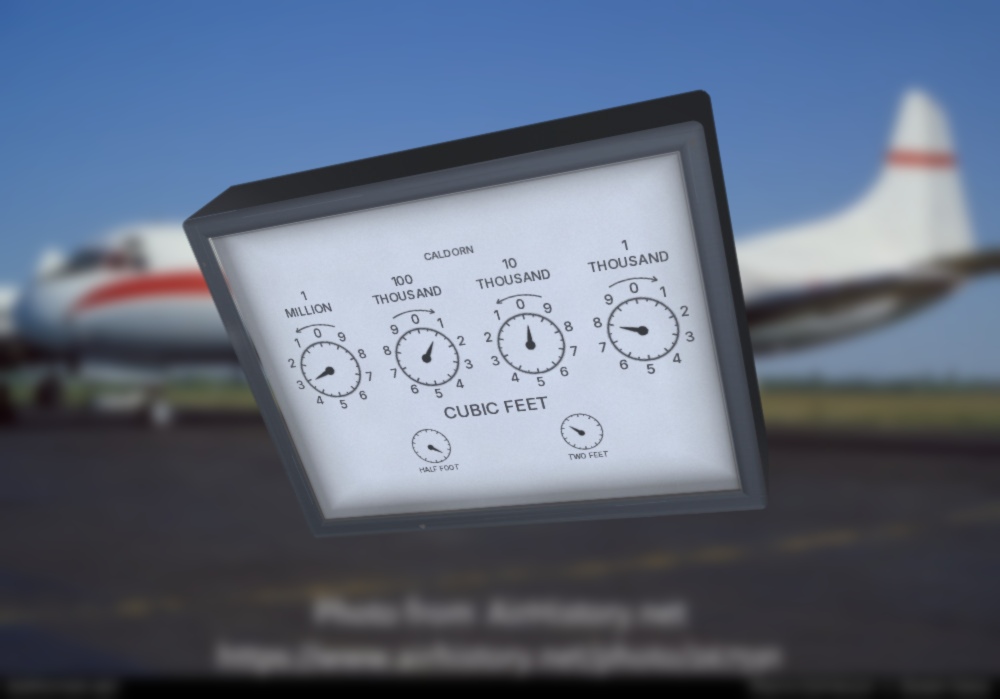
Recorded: value=309800 unit=ft³
